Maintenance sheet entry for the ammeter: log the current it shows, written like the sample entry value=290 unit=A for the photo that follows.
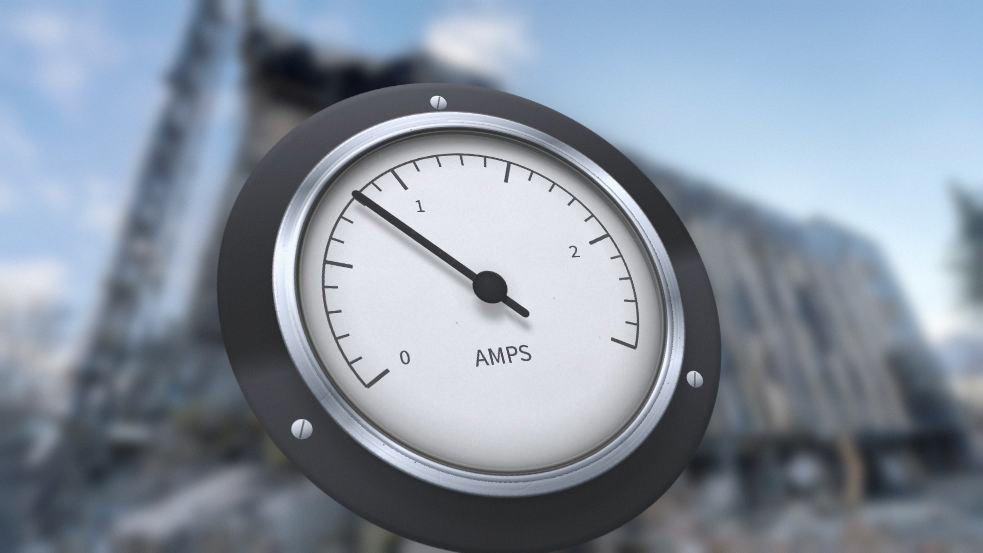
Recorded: value=0.8 unit=A
